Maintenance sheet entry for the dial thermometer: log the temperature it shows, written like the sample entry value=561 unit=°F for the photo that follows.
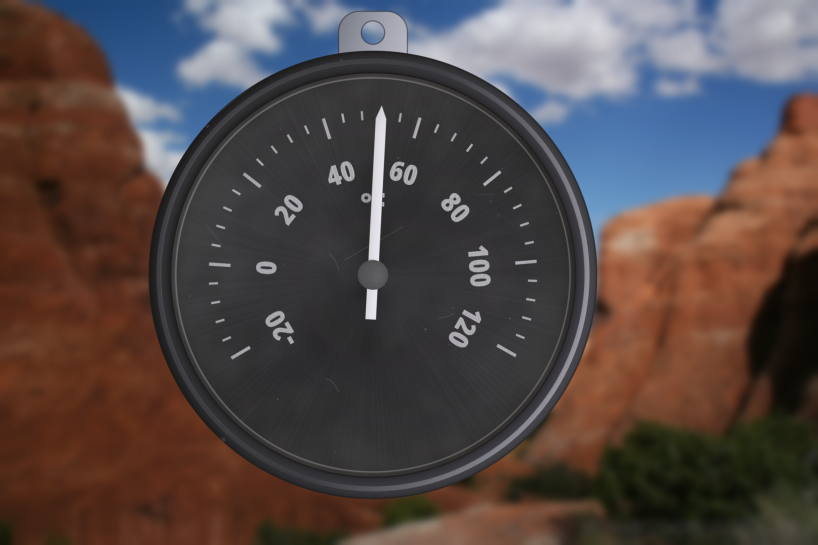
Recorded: value=52 unit=°F
